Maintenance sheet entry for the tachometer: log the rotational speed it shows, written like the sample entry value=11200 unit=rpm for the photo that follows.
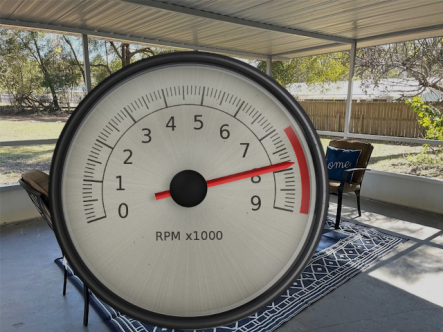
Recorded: value=7900 unit=rpm
